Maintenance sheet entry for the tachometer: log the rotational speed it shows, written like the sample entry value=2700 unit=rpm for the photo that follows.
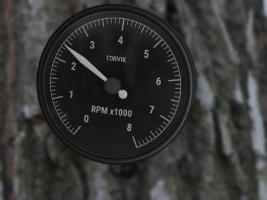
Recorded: value=2400 unit=rpm
